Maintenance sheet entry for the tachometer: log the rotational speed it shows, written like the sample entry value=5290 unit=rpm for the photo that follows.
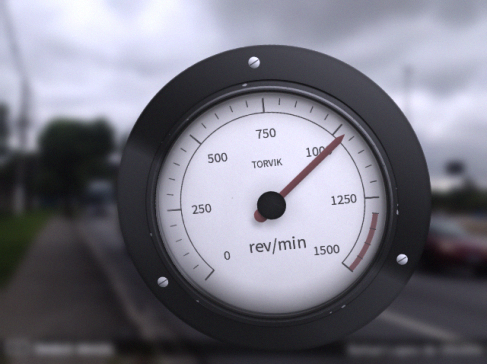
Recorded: value=1025 unit=rpm
